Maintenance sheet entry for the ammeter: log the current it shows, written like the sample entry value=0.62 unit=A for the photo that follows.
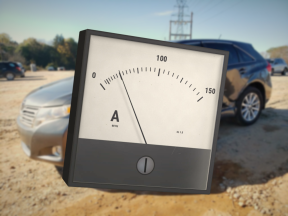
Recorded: value=50 unit=A
